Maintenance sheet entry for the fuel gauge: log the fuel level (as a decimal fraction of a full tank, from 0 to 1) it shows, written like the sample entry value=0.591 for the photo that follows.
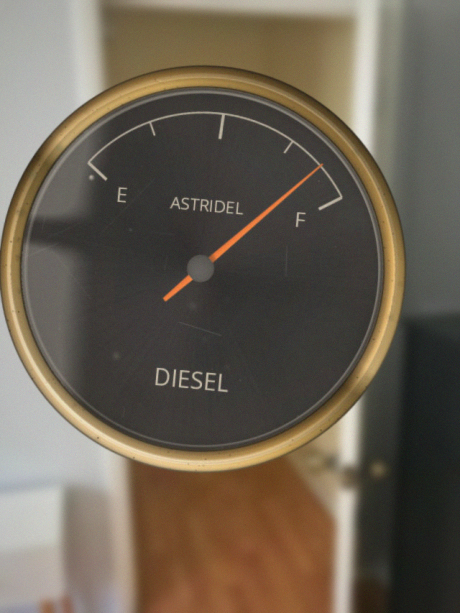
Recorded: value=0.875
